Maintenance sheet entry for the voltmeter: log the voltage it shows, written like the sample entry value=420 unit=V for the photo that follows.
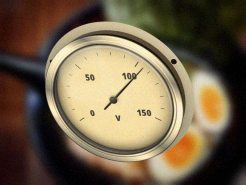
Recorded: value=105 unit=V
